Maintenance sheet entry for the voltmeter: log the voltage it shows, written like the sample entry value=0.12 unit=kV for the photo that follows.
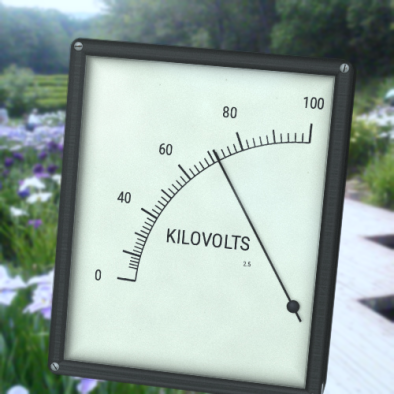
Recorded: value=72 unit=kV
